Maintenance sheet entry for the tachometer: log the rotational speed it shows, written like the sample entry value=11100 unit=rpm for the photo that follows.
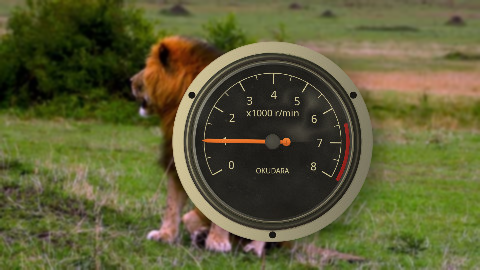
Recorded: value=1000 unit=rpm
